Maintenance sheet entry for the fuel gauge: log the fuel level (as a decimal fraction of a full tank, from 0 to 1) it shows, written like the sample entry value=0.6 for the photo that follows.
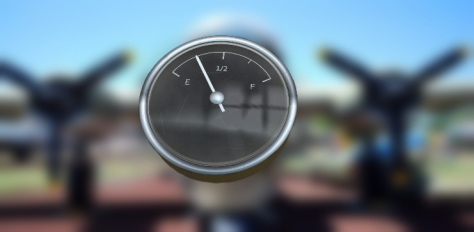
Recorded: value=0.25
